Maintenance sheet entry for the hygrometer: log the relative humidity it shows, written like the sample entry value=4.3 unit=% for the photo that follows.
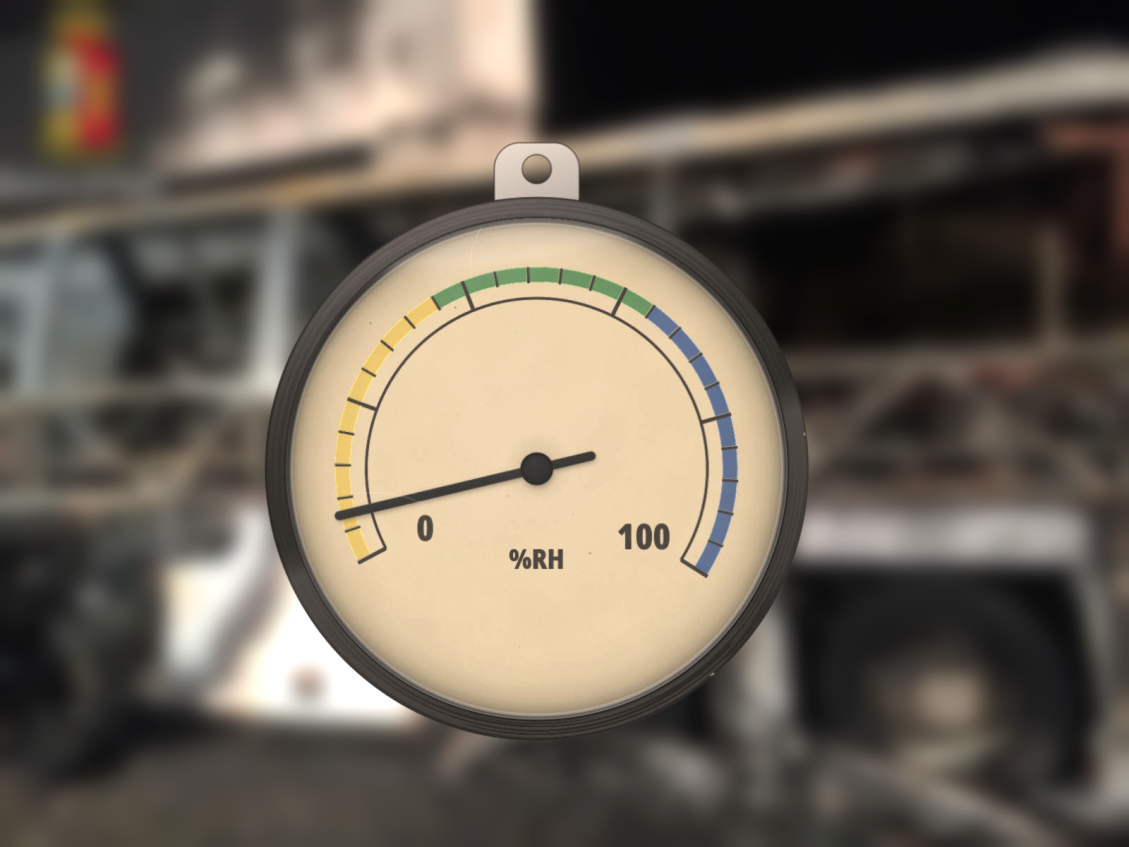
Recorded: value=6 unit=%
